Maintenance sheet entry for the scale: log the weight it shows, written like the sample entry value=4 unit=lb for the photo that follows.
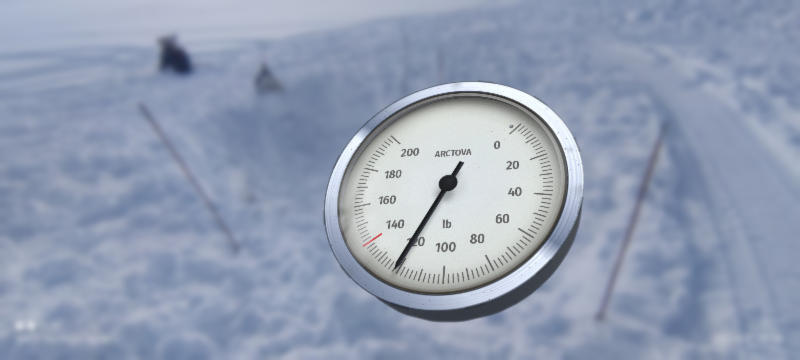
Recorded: value=120 unit=lb
